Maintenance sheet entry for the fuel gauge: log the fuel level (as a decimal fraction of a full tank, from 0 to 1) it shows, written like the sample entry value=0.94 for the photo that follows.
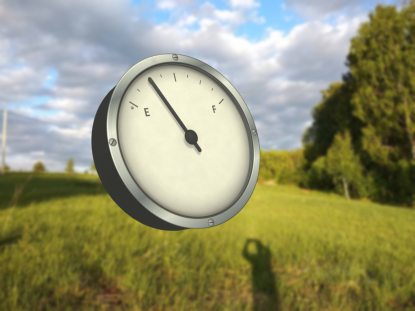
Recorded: value=0.25
